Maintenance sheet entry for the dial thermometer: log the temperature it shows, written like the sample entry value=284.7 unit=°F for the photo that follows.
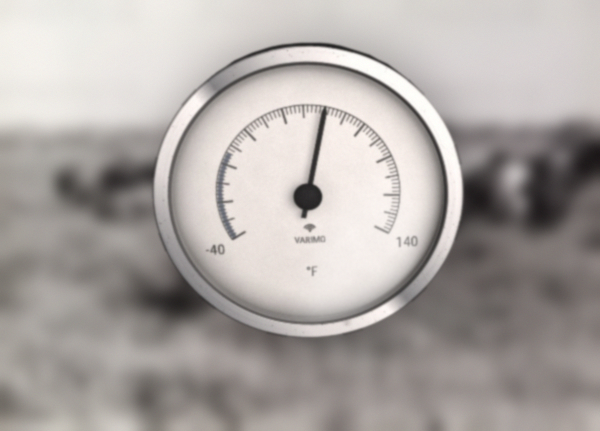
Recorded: value=60 unit=°F
